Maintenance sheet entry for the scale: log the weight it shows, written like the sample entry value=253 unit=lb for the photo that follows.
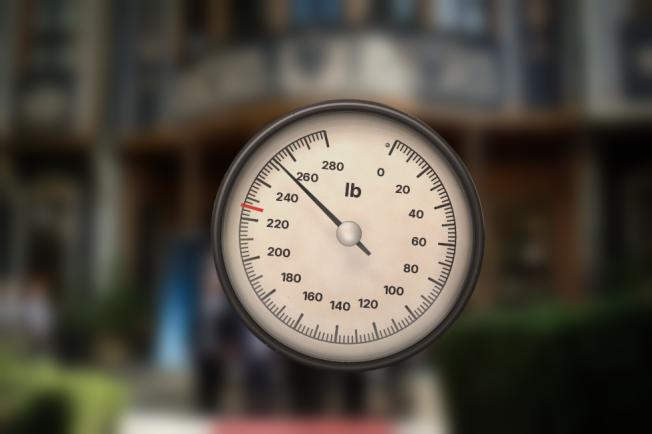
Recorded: value=252 unit=lb
